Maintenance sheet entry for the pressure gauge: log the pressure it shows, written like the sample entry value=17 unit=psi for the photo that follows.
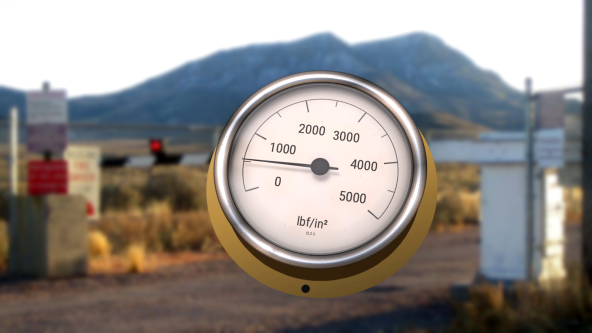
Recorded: value=500 unit=psi
